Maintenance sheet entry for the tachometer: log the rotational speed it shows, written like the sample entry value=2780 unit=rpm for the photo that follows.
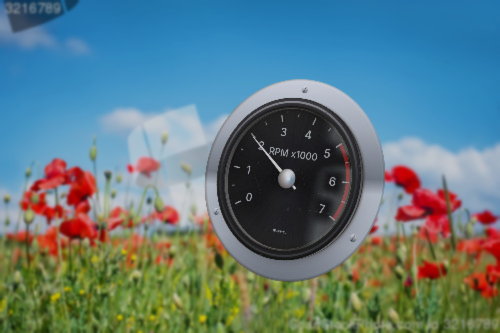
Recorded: value=2000 unit=rpm
